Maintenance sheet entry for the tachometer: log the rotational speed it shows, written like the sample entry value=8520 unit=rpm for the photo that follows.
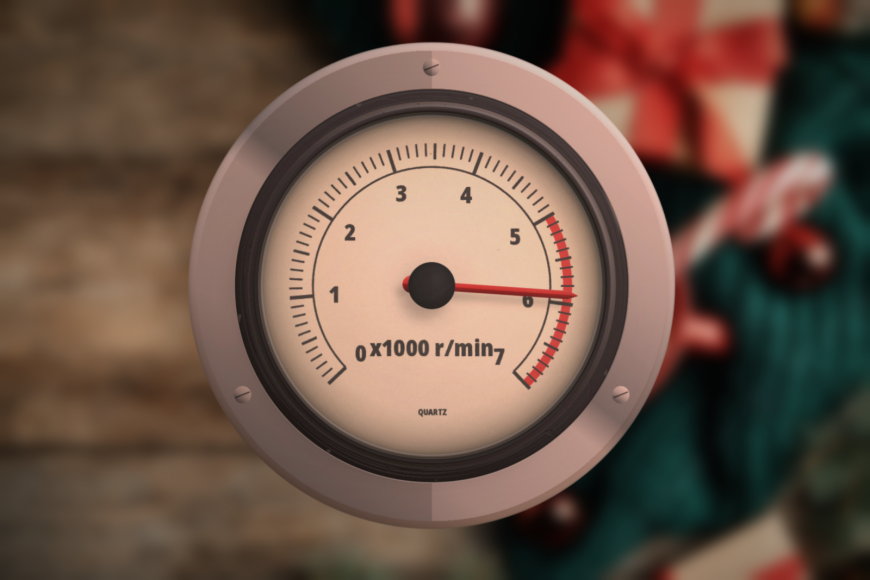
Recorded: value=5900 unit=rpm
